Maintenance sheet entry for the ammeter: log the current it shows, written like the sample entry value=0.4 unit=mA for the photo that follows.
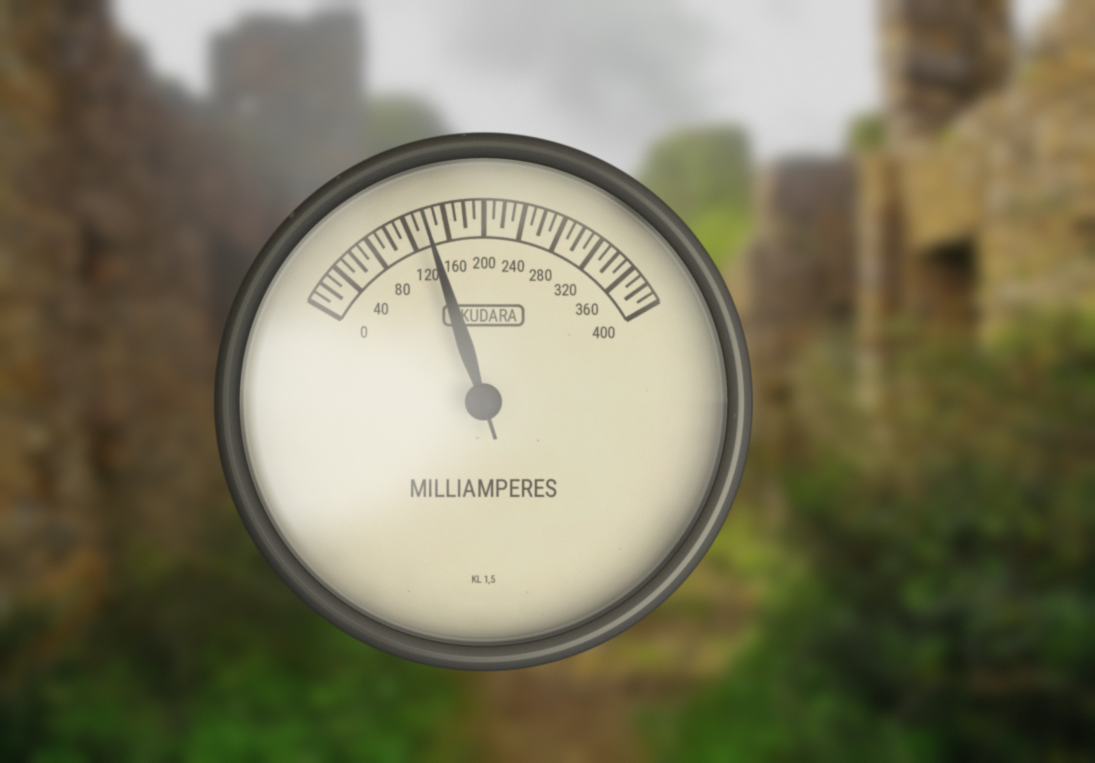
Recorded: value=140 unit=mA
